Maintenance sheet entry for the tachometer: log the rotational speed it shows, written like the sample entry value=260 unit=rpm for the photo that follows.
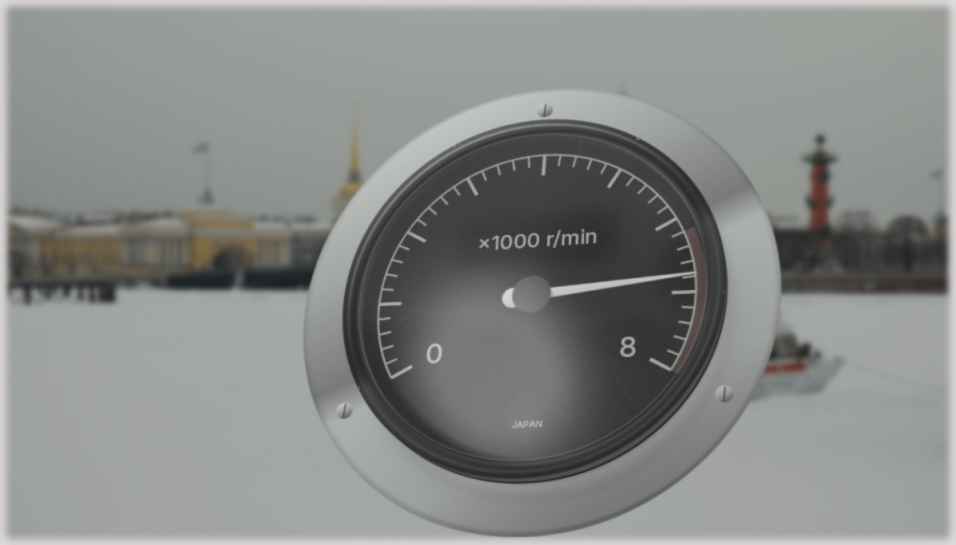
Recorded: value=6800 unit=rpm
